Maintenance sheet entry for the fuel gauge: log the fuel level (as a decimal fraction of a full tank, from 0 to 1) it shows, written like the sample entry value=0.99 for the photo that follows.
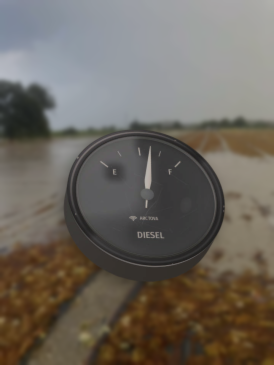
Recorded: value=0.625
